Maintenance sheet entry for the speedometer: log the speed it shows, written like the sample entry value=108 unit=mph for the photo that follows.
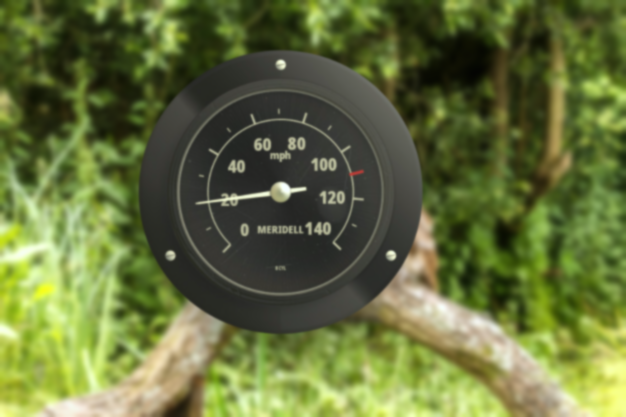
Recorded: value=20 unit=mph
